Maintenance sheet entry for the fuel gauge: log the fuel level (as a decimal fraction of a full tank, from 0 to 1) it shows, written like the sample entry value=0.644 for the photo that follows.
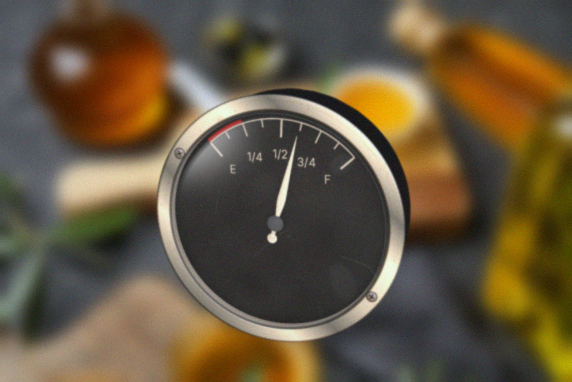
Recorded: value=0.625
